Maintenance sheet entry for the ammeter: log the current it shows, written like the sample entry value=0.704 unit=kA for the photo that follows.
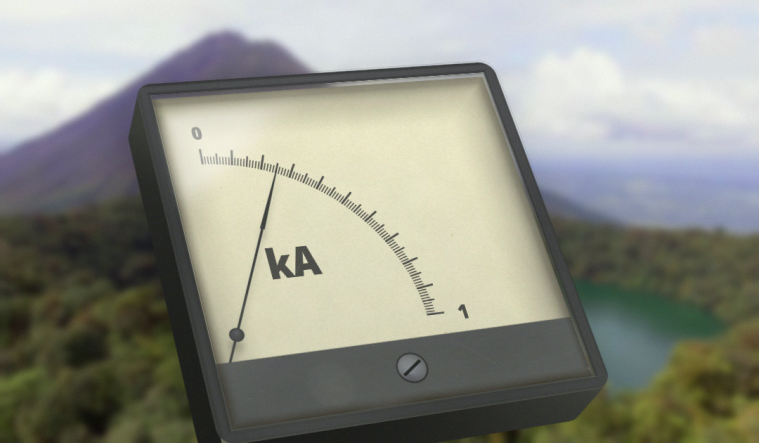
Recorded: value=0.25 unit=kA
